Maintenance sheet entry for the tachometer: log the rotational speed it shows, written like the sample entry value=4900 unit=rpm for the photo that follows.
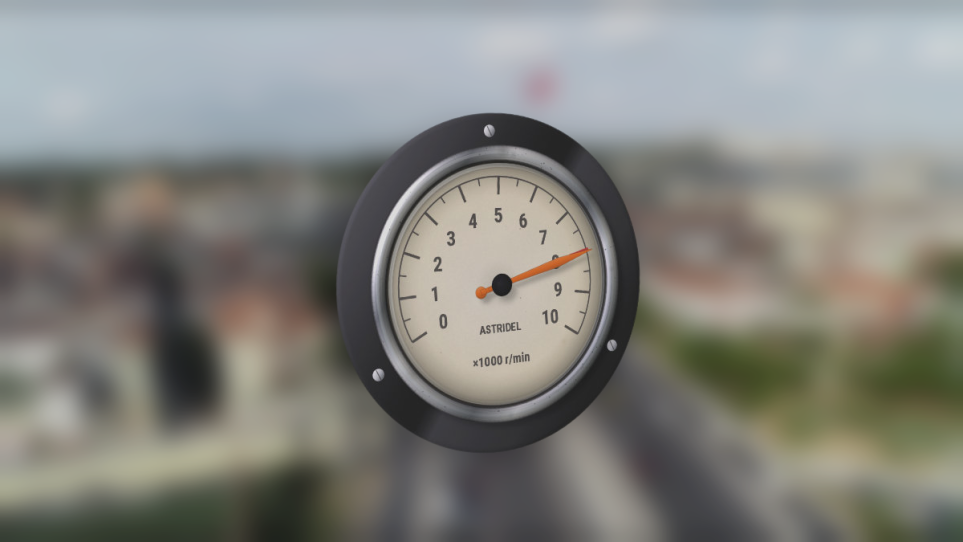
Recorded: value=8000 unit=rpm
